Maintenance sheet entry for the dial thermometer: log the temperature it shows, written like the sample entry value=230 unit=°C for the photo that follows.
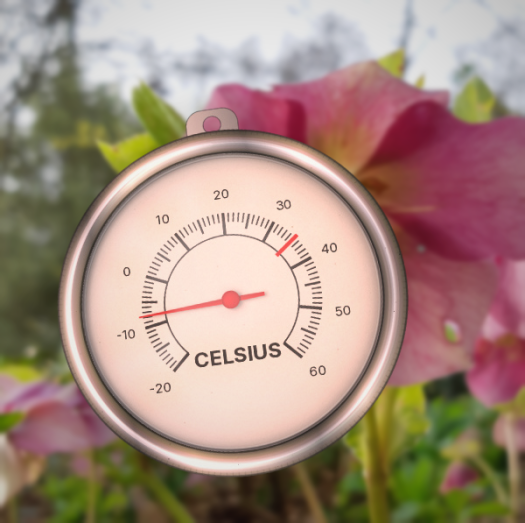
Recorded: value=-8 unit=°C
